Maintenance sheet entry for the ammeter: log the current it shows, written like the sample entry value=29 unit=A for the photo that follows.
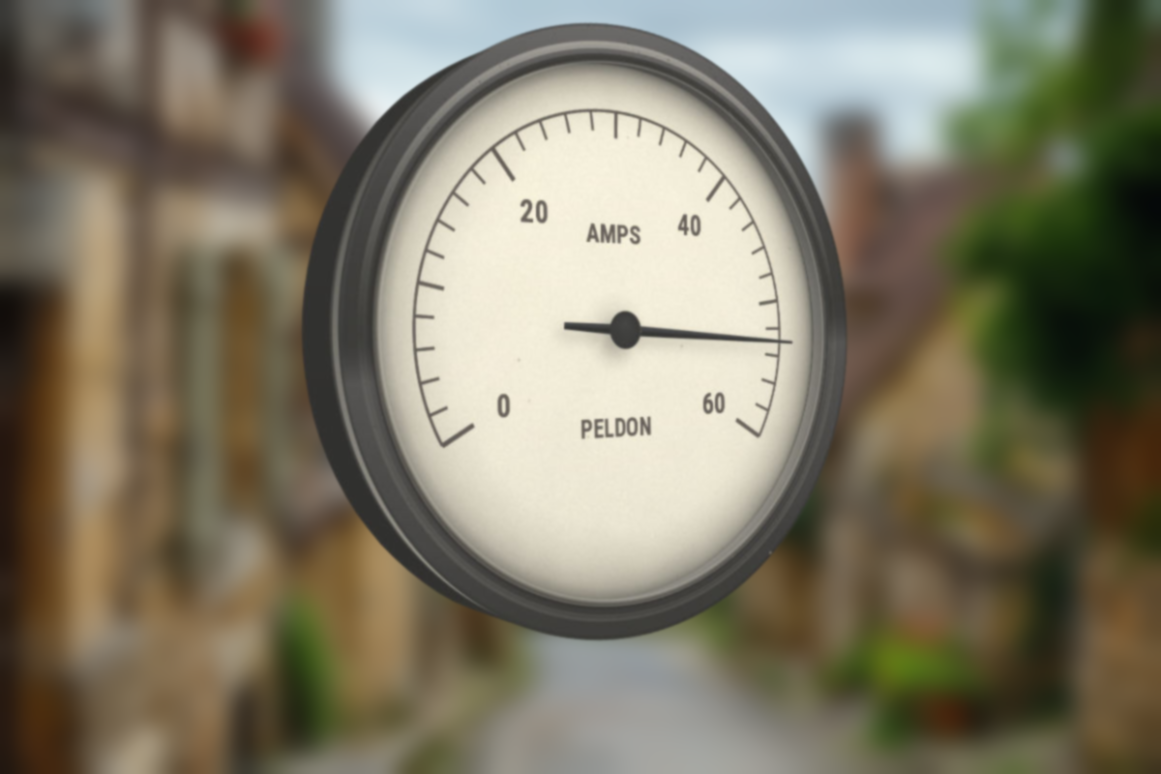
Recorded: value=53 unit=A
